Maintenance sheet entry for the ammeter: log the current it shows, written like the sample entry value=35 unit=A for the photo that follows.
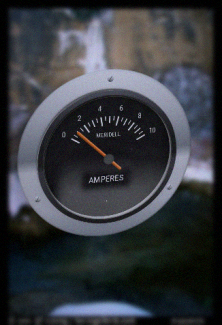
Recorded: value=1 unit=A
